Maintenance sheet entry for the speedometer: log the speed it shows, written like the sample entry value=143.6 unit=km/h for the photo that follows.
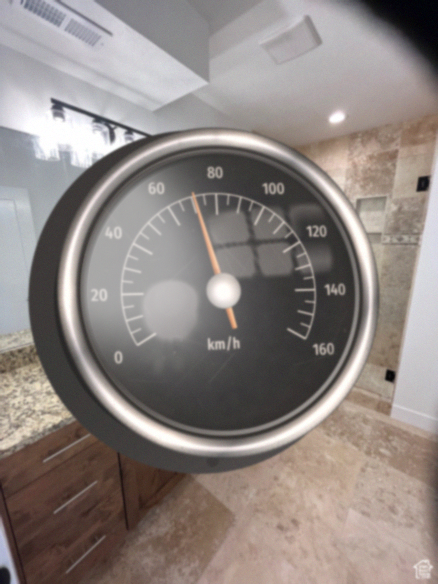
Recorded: value=70 unit=km/h
